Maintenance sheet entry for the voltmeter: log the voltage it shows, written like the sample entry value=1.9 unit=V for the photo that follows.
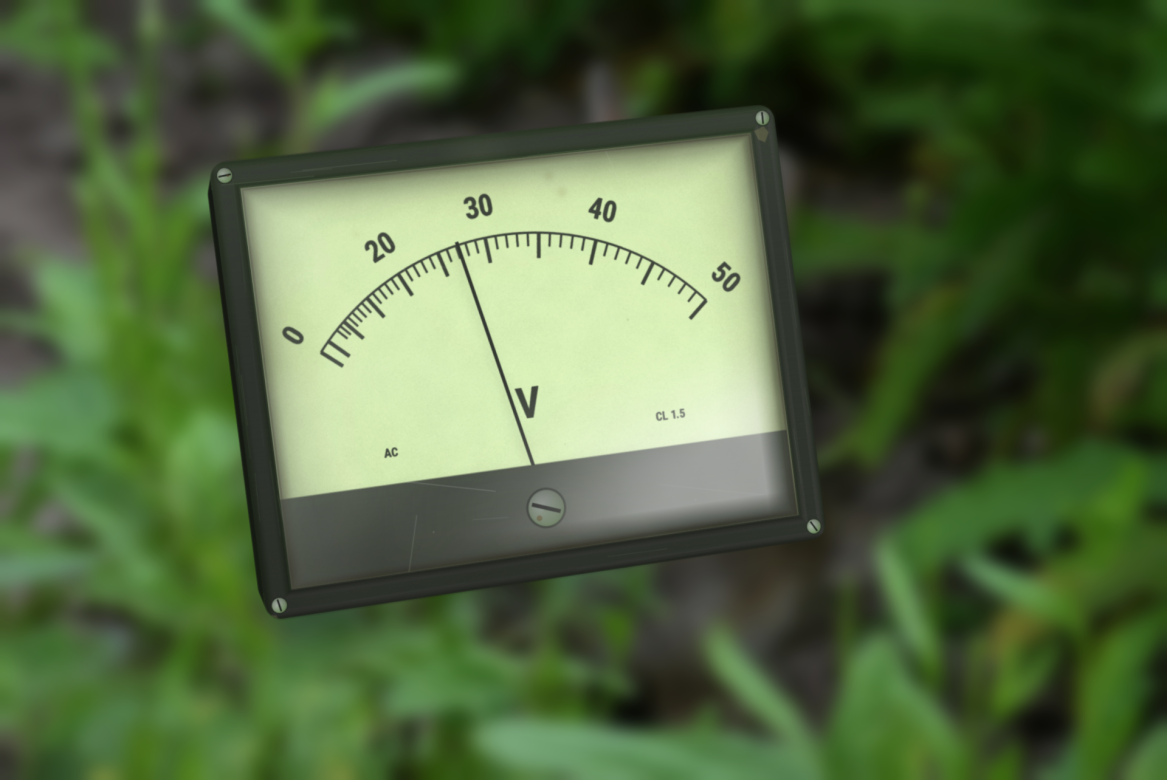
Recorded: value=27 unit=V
